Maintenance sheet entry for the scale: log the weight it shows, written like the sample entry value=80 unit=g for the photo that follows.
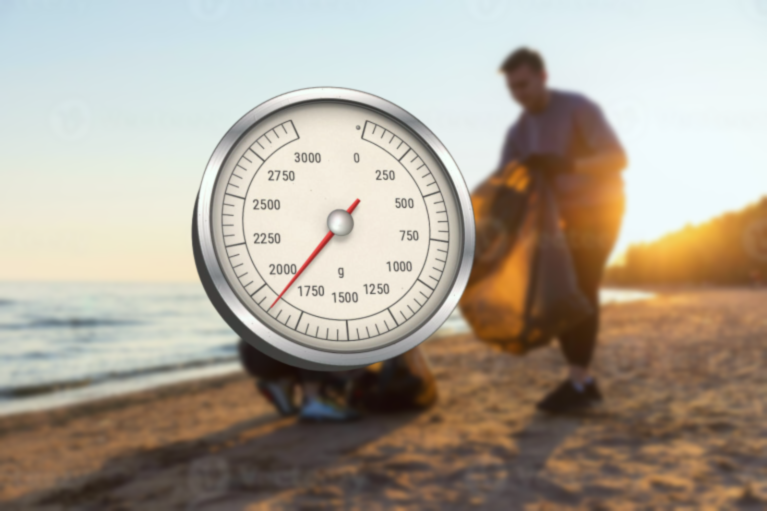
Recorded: value=1900 unit=g
